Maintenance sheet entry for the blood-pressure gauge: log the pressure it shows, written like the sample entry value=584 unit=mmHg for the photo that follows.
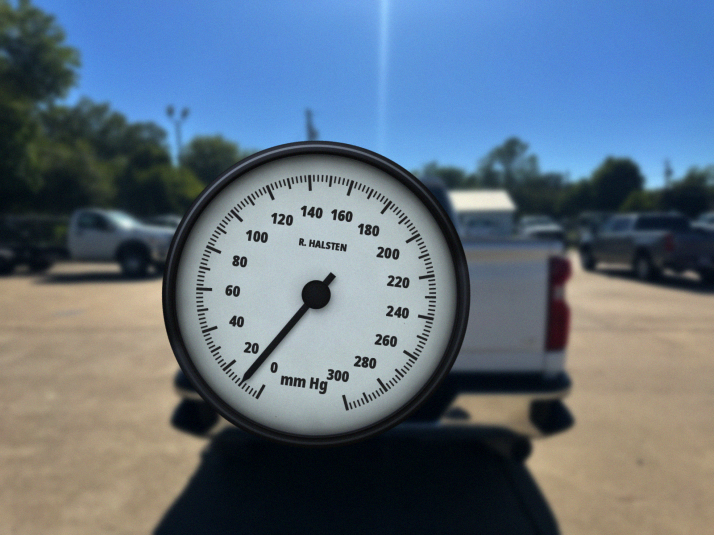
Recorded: value=10 unit=mmHg
